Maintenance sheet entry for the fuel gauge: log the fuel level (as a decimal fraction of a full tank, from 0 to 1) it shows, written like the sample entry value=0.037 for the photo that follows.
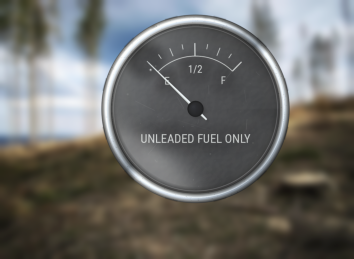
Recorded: value=0
